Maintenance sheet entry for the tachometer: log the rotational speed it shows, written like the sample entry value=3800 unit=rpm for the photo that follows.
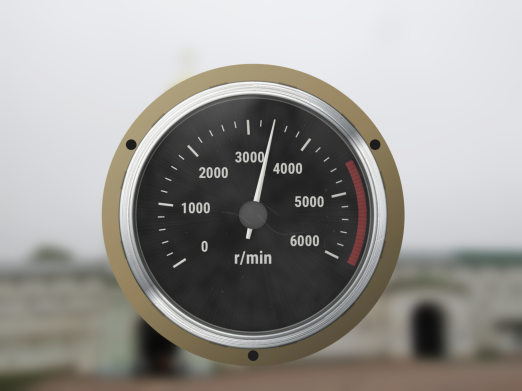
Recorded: value=3400 unit=rpm
